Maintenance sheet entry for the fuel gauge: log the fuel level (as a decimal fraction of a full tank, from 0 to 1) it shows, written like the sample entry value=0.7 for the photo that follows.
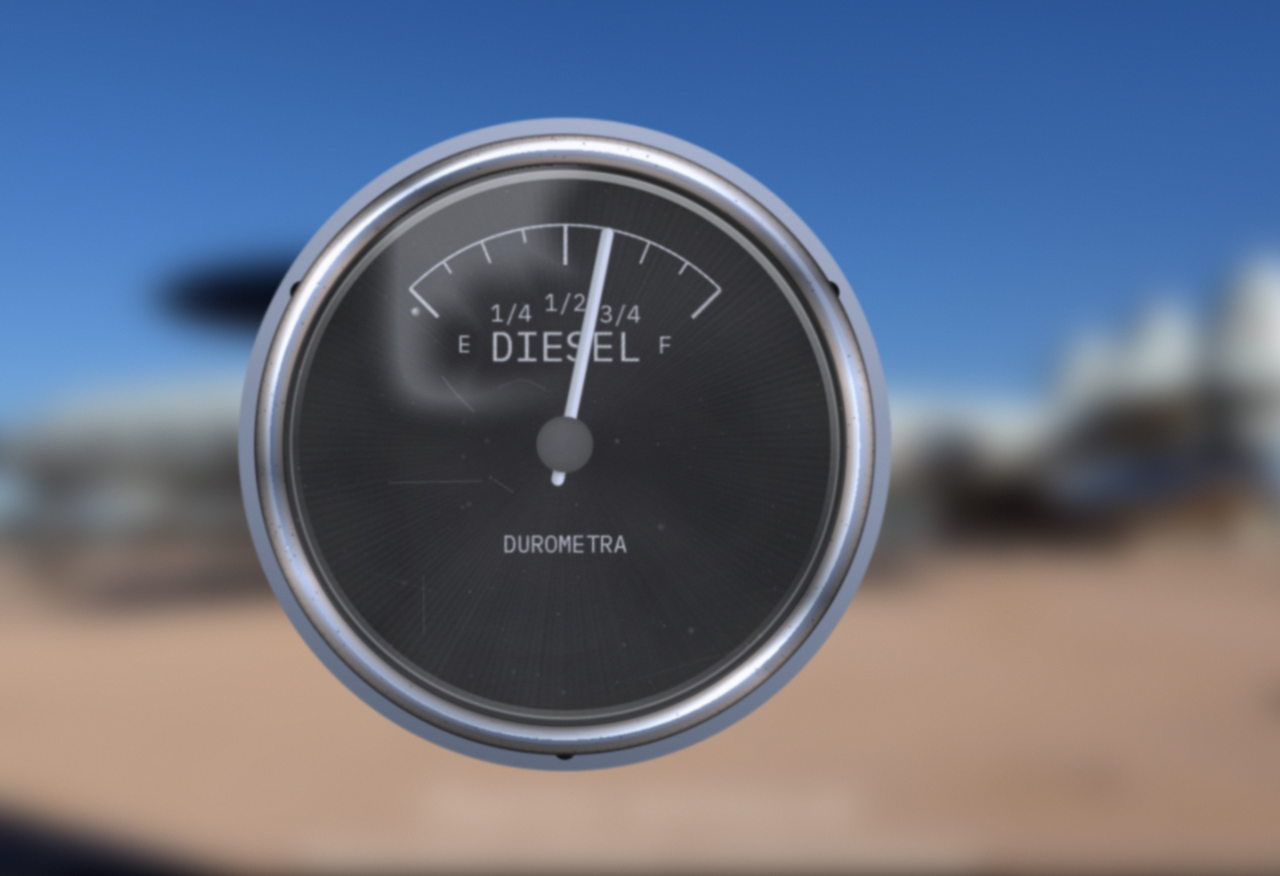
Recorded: value=0.625
